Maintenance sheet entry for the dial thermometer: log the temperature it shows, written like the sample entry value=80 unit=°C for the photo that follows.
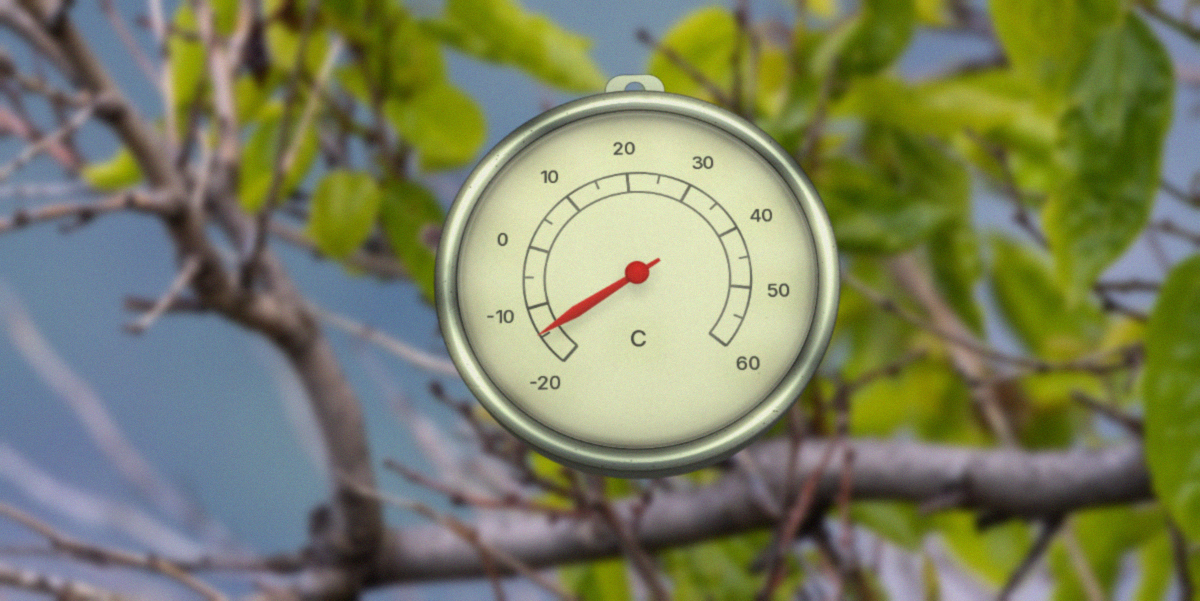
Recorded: value=-15 unit=°C
